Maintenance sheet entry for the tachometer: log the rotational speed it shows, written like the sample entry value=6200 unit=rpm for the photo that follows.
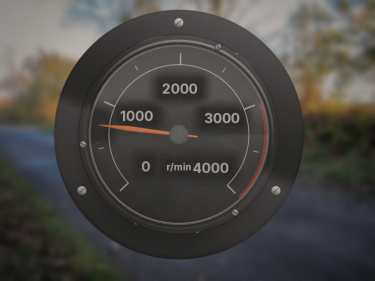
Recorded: value=750 unit=rpm
